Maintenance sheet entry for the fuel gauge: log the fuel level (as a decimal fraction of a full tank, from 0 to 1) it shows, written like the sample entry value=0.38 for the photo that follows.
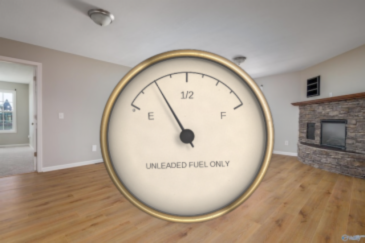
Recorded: value=0.25
